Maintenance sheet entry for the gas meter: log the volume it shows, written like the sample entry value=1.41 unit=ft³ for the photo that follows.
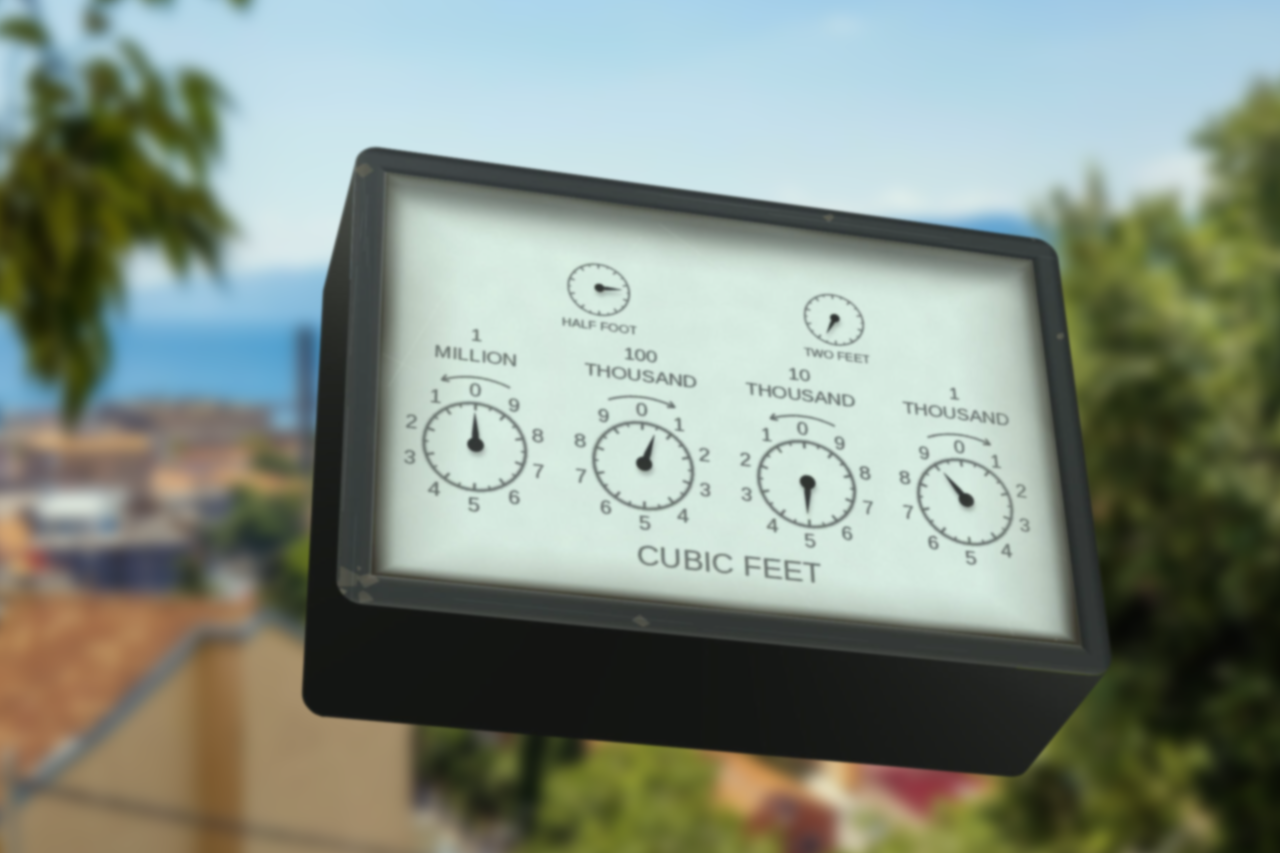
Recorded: value=4900 unit=ft³
